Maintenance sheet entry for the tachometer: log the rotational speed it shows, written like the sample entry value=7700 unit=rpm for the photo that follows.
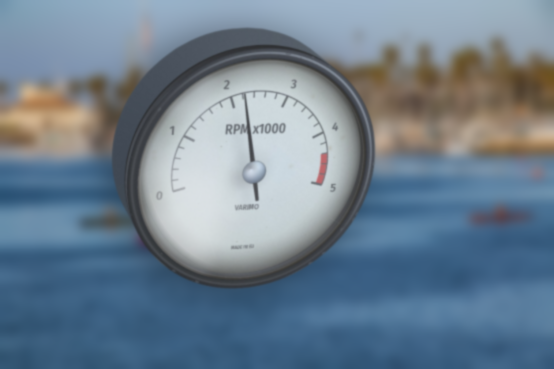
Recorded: value=2200 unit=rpm
